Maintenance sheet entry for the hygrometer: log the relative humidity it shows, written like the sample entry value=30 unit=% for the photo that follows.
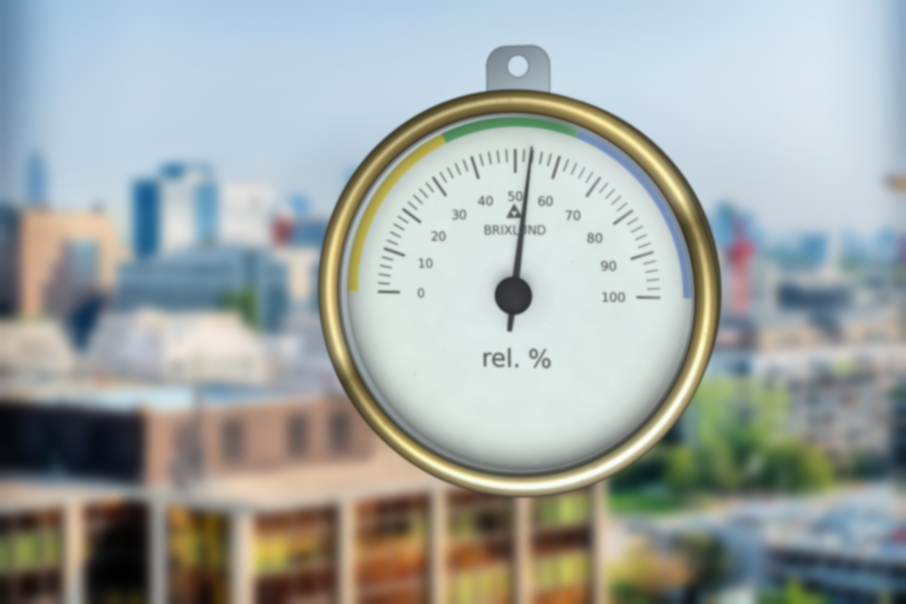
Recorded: value=54 unit=%
